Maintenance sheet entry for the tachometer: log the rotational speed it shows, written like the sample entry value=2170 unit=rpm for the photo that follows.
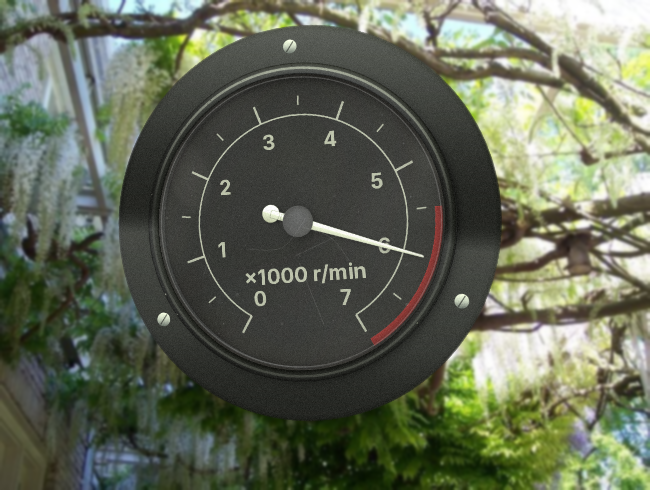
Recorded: value=6000 unit=rpm
